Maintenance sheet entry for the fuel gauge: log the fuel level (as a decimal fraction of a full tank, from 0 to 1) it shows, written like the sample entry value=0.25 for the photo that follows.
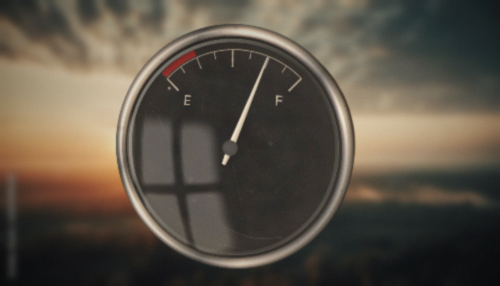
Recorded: value=0.75
